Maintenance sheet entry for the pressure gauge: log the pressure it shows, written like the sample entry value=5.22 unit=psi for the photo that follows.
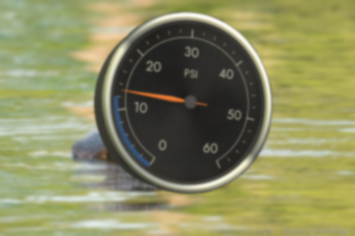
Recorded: value=13 unit=psi
